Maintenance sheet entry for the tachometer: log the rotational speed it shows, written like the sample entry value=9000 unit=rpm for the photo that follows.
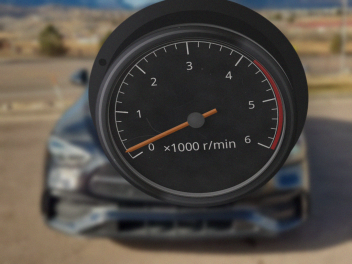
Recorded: value=200 unit=rpm
